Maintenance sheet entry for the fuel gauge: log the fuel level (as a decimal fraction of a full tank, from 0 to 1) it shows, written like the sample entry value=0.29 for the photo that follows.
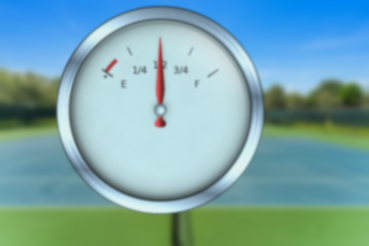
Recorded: value=0.5
